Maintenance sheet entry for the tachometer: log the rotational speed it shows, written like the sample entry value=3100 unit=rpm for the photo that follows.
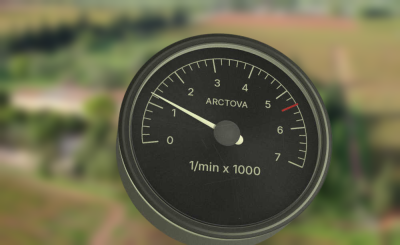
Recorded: value=1200 unit=rpm
